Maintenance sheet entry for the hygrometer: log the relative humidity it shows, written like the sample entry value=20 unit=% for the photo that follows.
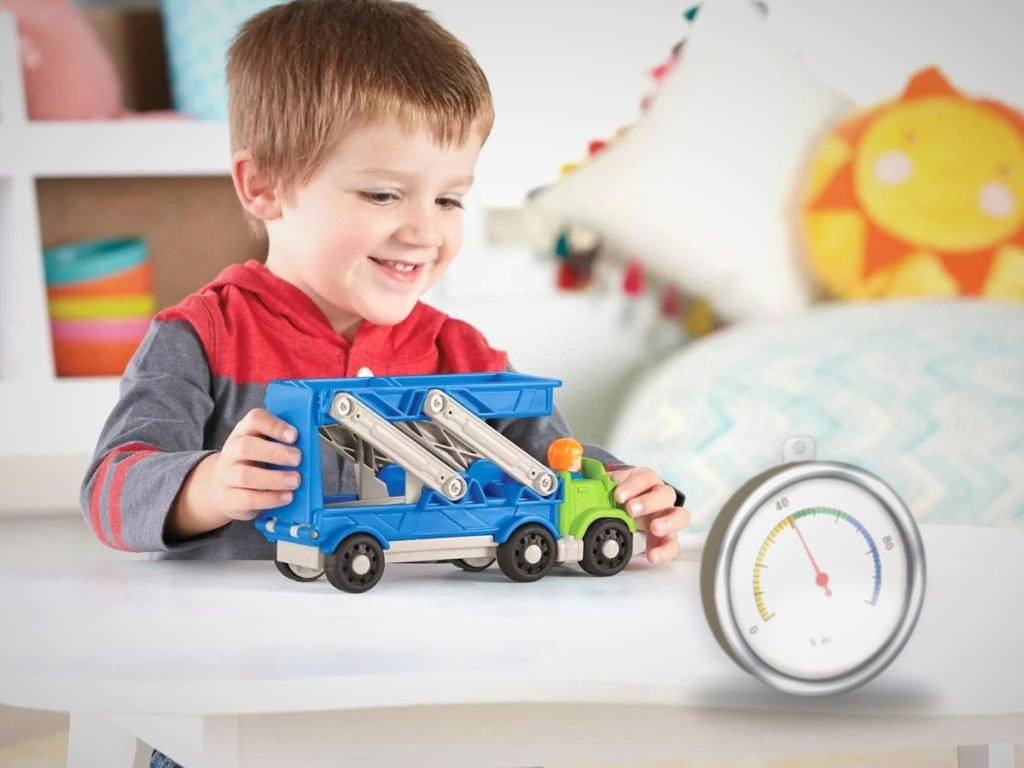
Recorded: value=40 unit=%
